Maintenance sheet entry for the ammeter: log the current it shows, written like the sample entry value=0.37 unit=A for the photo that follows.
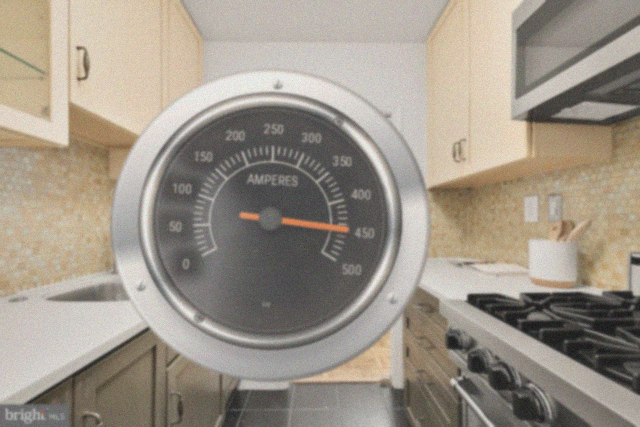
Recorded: value=450 unit=A
